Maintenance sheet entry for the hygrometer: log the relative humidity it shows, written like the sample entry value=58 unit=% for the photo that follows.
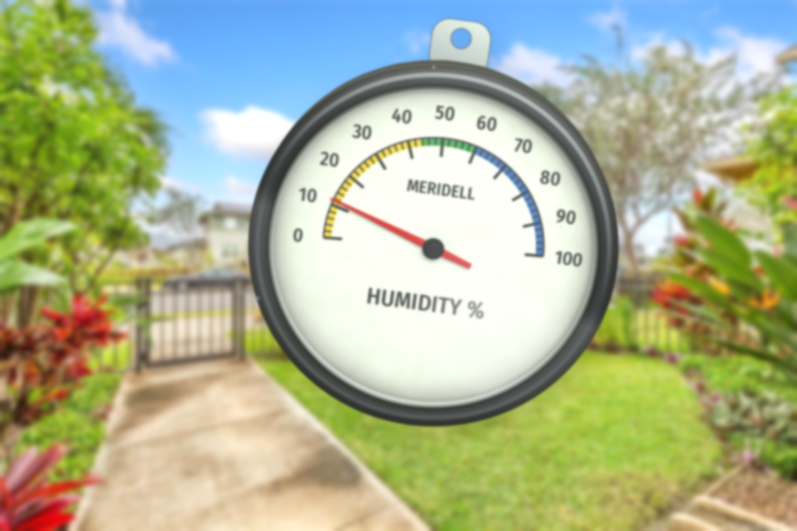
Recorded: value=12 unit=%
